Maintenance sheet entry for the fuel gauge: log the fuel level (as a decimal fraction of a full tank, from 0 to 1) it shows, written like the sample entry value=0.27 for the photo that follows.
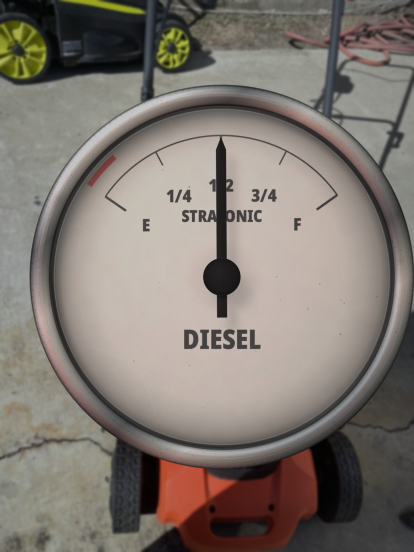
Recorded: value=0.5
